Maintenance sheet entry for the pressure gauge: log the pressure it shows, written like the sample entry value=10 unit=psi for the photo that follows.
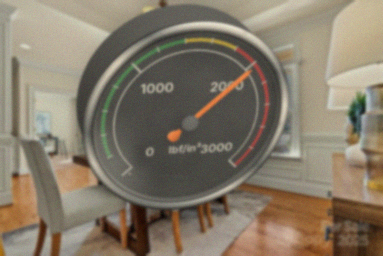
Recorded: value=2000 unit=psi
